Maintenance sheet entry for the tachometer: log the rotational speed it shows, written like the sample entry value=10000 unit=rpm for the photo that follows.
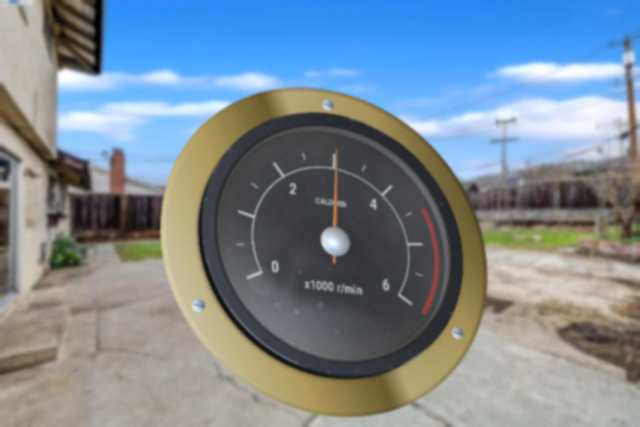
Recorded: value=3000 unit=rpm
